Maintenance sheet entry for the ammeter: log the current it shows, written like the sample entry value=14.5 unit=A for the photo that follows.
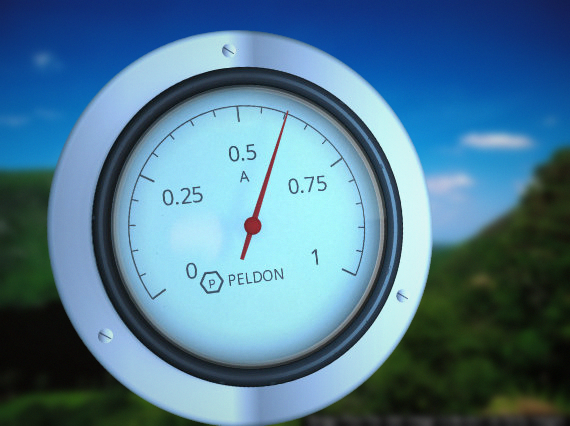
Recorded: value=0.6 unit=A
